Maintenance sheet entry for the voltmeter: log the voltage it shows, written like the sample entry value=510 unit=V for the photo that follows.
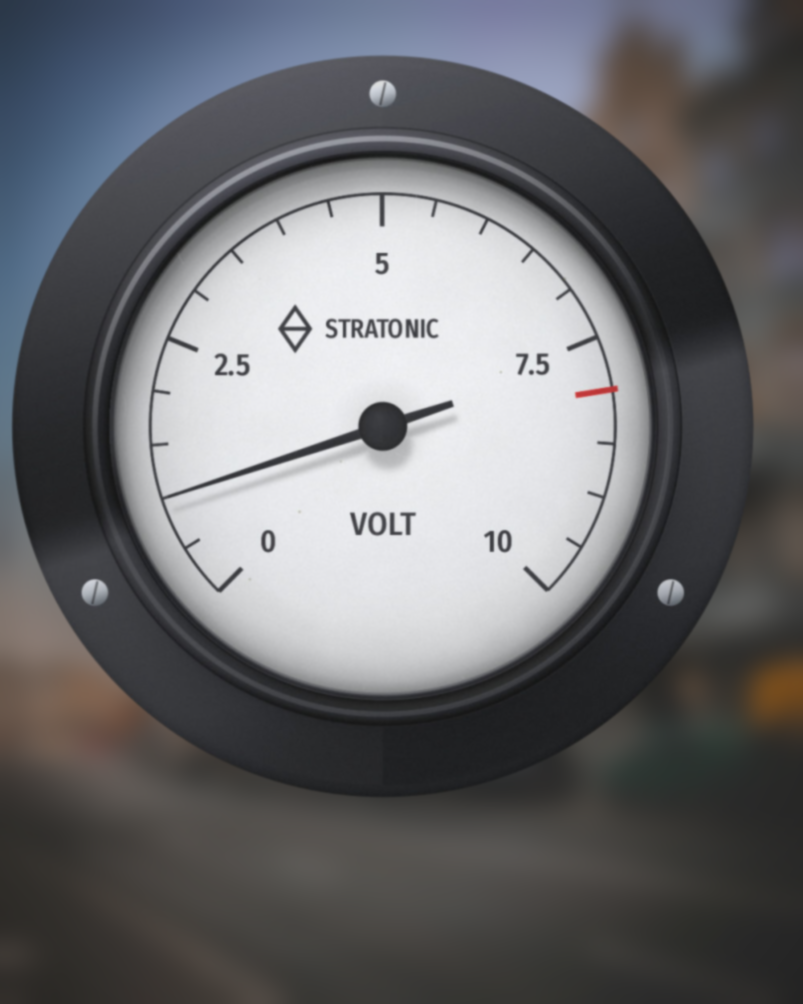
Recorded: value=1 unit=V
